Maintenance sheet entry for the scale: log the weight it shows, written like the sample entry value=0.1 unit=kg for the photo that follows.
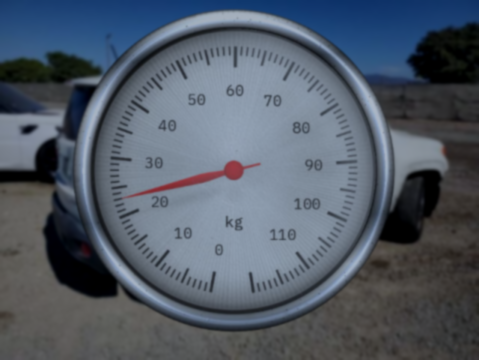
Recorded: value=23 unit=kg
